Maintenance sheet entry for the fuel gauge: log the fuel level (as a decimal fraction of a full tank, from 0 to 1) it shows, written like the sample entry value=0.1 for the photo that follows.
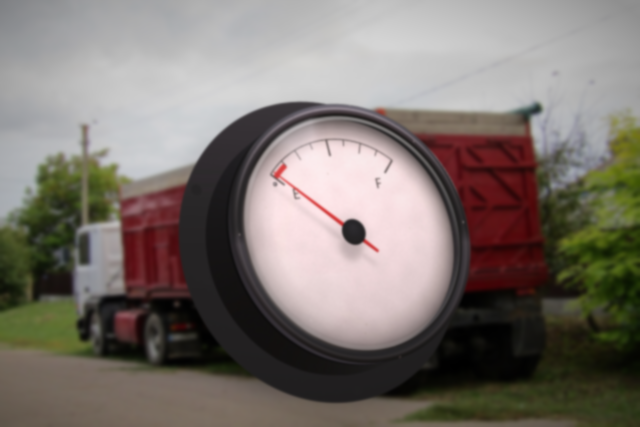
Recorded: value=0
